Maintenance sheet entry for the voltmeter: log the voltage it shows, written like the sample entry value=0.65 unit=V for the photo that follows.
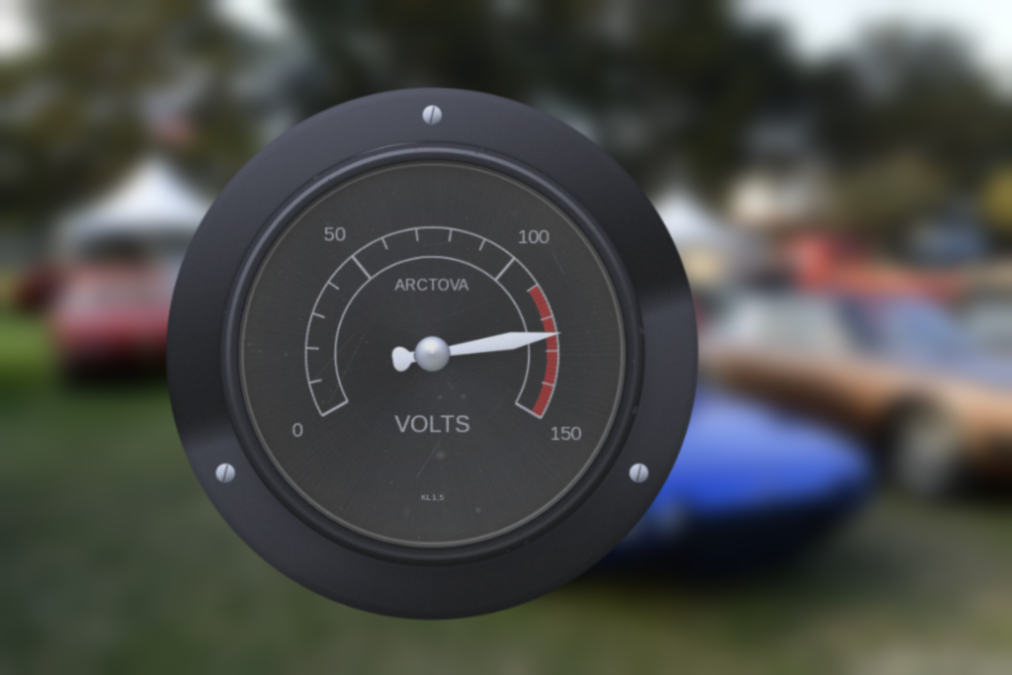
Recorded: value=125 unit=V
